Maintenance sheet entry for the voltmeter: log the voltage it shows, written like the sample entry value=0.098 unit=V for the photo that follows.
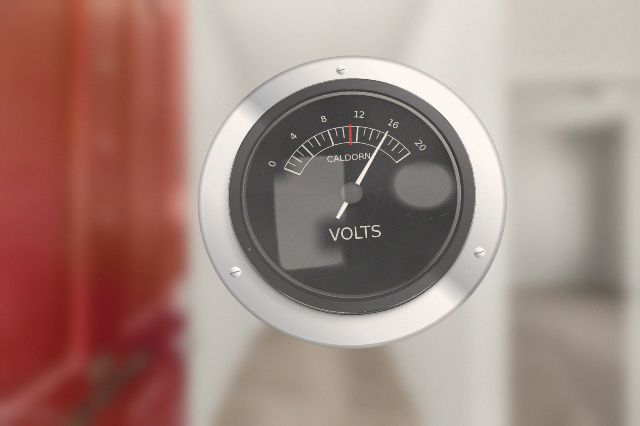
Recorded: value=16 unit=V
